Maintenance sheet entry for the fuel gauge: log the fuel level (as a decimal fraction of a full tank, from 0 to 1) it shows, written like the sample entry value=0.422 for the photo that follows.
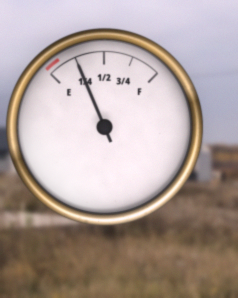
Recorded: value=0.25
